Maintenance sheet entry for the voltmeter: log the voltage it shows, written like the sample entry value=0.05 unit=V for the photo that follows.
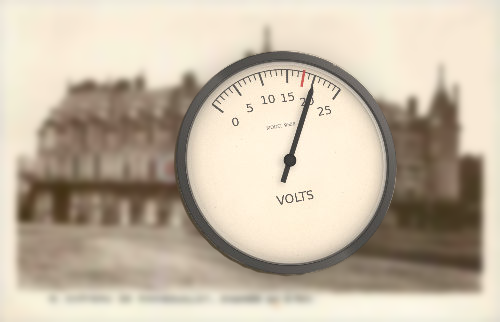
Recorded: value=20 unit=V
